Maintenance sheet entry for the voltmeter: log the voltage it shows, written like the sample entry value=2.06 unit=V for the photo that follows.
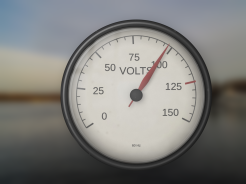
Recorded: value=97.5 unit=V
